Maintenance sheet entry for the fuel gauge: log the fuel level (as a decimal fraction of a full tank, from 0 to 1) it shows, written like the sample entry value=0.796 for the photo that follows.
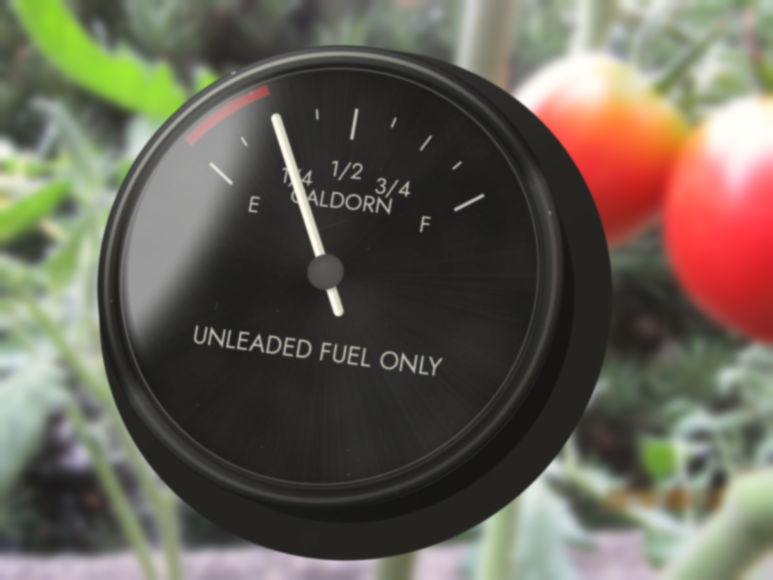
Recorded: value=0.25
